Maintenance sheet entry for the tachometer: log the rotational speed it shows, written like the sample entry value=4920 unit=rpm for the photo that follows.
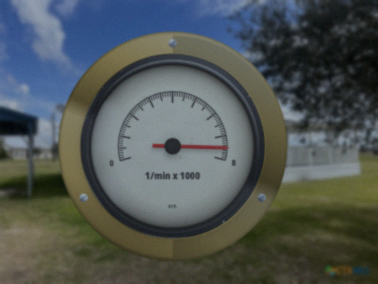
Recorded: value=7500 unit=rpm
